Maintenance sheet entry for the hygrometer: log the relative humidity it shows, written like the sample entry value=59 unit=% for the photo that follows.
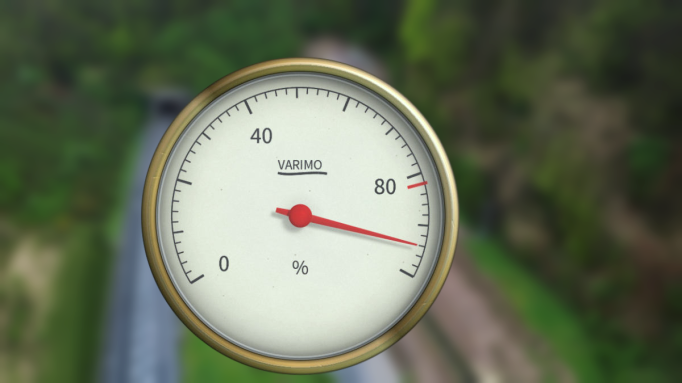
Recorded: value=94 unit=%
